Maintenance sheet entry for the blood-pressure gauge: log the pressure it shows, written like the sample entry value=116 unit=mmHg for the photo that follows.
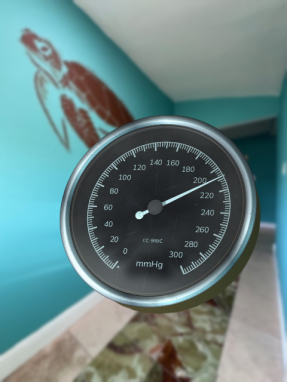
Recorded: value=210 unit=mmHg
